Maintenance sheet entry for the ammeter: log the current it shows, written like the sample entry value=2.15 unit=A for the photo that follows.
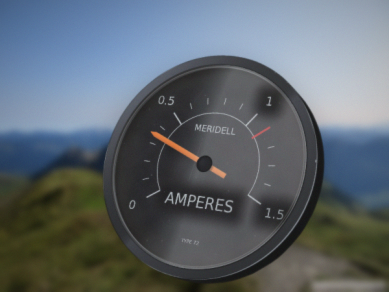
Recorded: value=0.35 unit=A
